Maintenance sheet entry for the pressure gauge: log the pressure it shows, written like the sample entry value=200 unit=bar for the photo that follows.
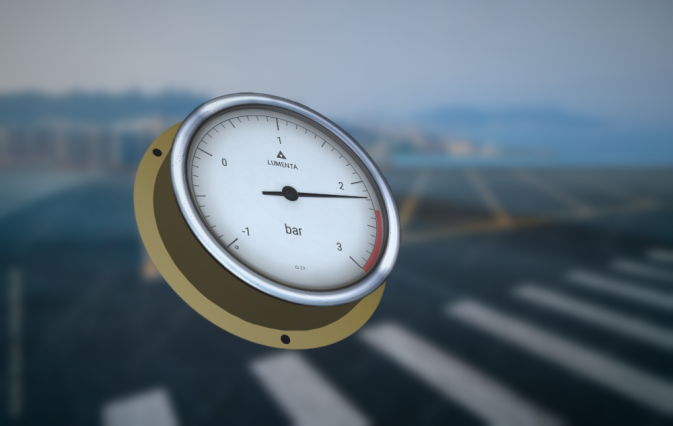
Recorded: value=2.2 unit=bar
